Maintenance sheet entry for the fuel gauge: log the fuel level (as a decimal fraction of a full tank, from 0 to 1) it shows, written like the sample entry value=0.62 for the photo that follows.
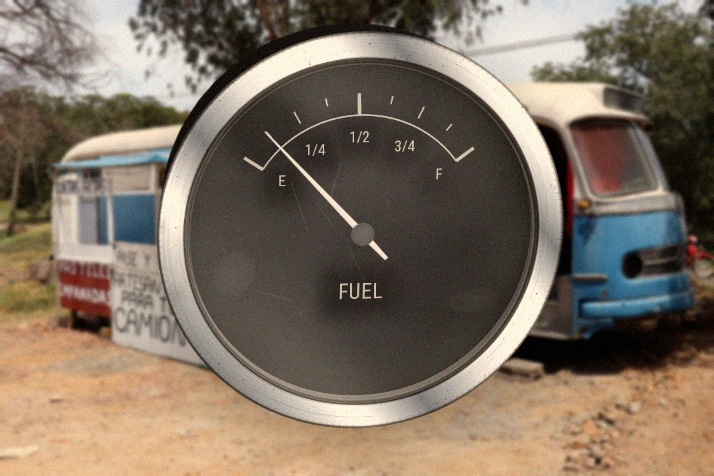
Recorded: value=0.125
